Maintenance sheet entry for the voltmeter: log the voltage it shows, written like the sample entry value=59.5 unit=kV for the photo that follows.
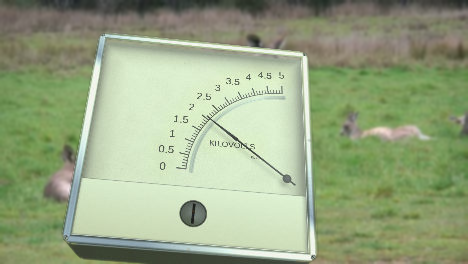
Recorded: value=2 unit=kV
